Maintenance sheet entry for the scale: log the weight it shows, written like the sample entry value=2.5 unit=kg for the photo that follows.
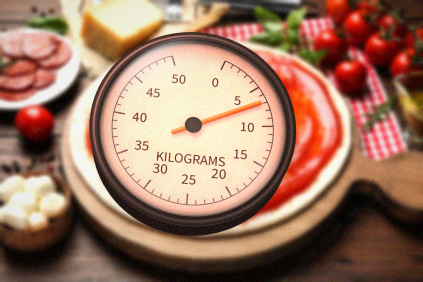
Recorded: value=7 unit=kg
